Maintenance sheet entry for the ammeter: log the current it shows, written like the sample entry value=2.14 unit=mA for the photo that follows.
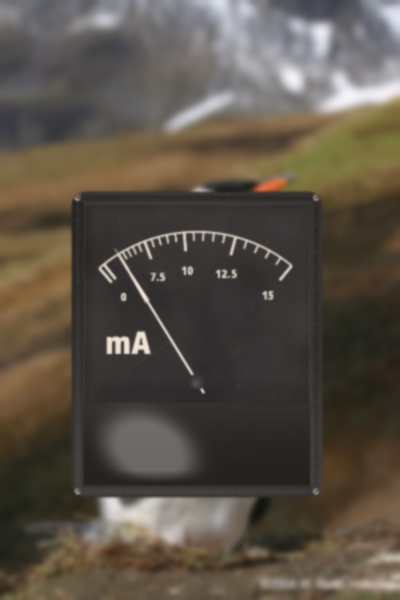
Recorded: value=5 unit=mA
